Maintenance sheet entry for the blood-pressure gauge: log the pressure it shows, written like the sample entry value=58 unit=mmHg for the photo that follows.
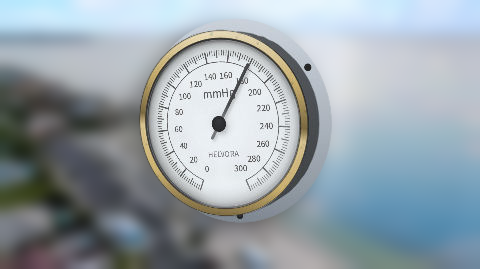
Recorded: value=180 unit=mmHg
